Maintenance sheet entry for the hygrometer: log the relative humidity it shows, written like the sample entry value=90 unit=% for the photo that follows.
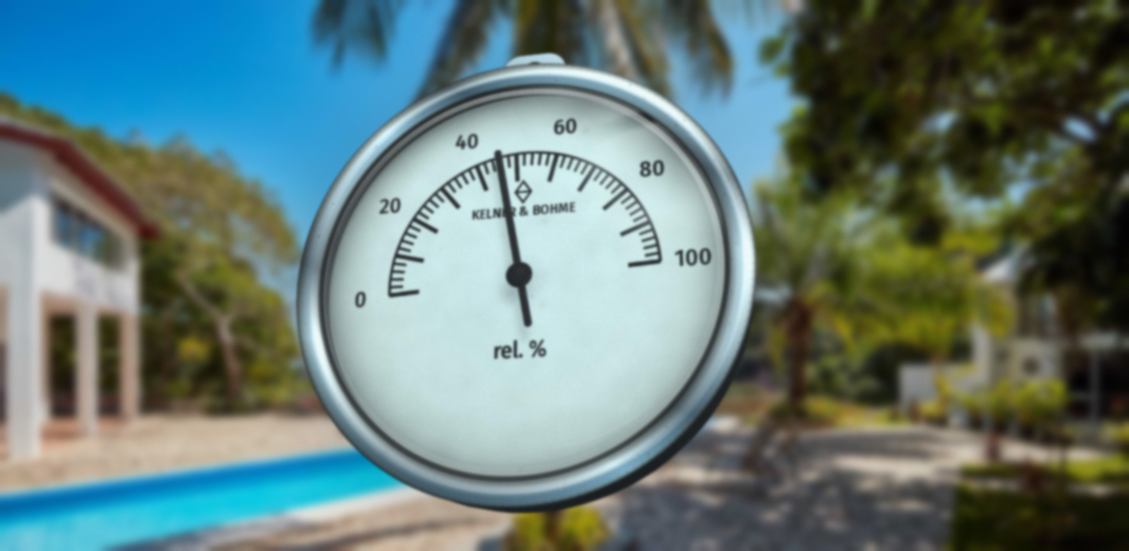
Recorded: value=46 unit=%
